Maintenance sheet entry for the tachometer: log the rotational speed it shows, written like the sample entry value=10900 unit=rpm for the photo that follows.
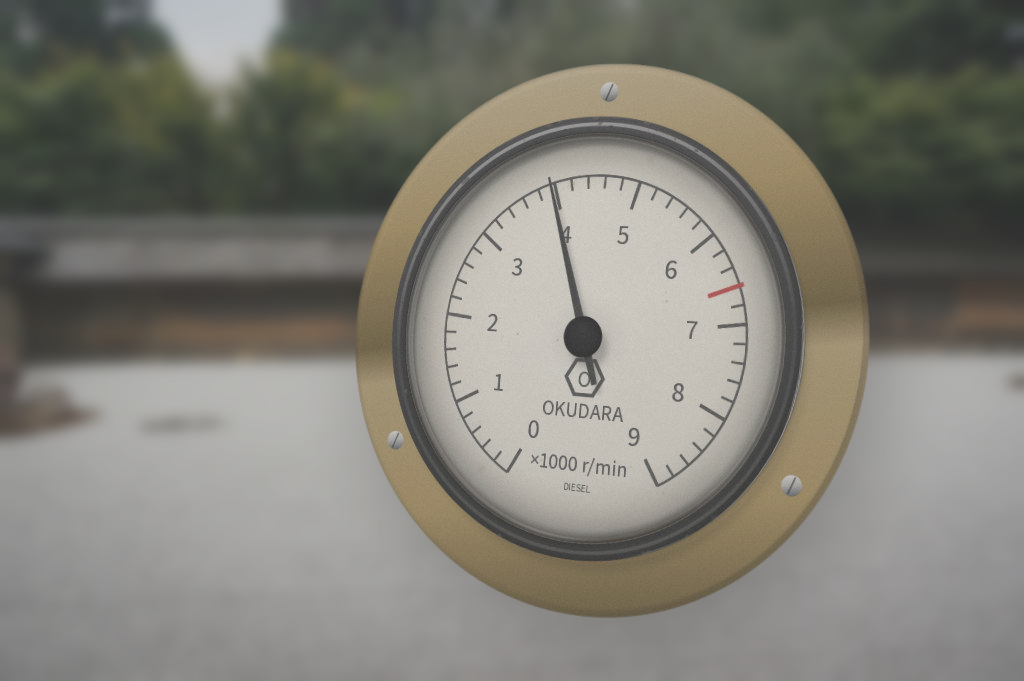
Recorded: value=4000 unit=rpm
